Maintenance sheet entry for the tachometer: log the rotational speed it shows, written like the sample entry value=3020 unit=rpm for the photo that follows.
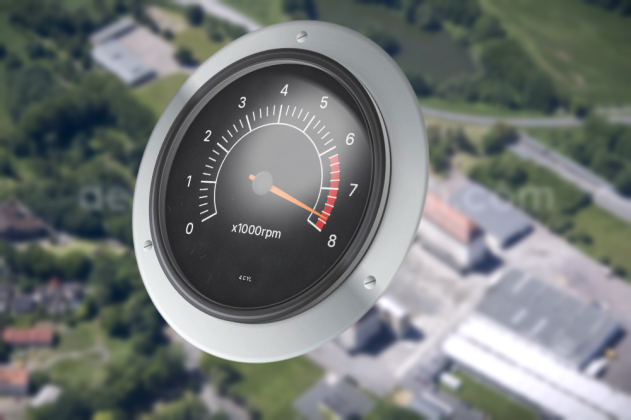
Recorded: value=7700 unit=rpm
